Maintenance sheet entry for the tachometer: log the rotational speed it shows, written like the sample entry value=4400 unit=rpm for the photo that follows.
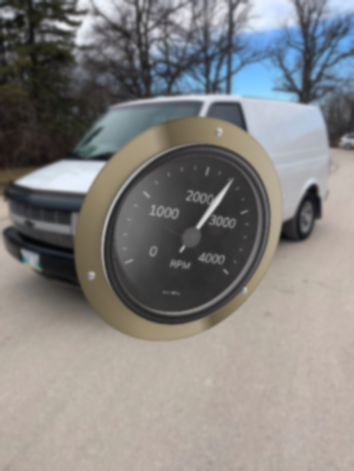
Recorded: value=2400 unit=rpm
